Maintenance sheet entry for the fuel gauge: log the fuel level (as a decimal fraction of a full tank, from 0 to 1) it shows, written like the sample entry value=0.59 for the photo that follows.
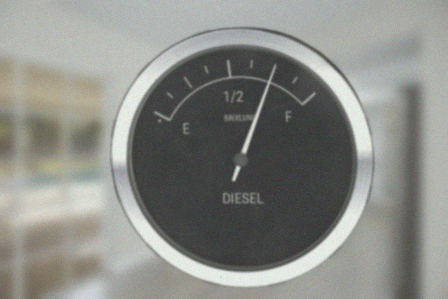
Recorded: value=0.75
